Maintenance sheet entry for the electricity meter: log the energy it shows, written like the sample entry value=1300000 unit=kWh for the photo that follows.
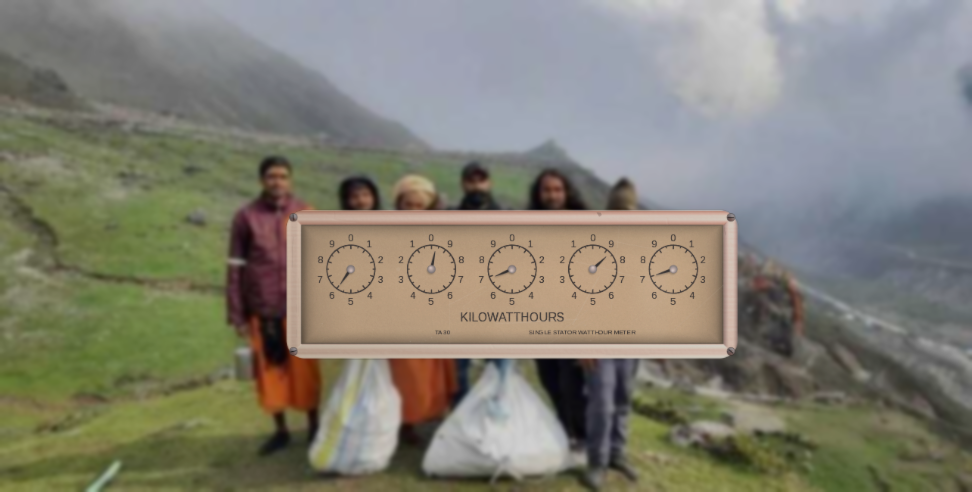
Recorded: value=59687 unit=kWh
